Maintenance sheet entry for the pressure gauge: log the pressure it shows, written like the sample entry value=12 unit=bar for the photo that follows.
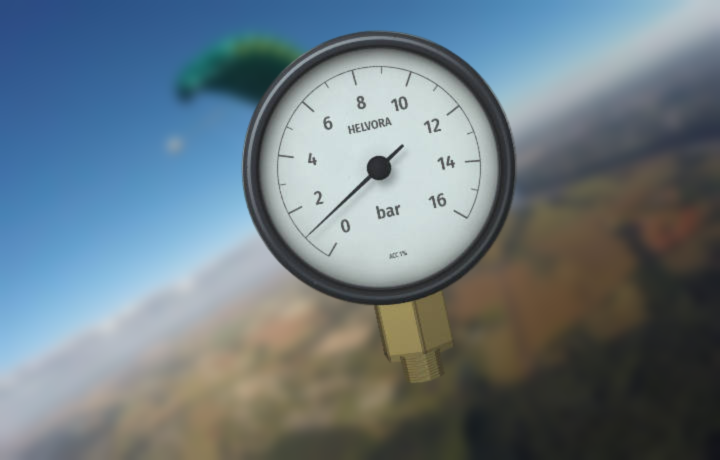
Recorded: value=1 unit=bar
